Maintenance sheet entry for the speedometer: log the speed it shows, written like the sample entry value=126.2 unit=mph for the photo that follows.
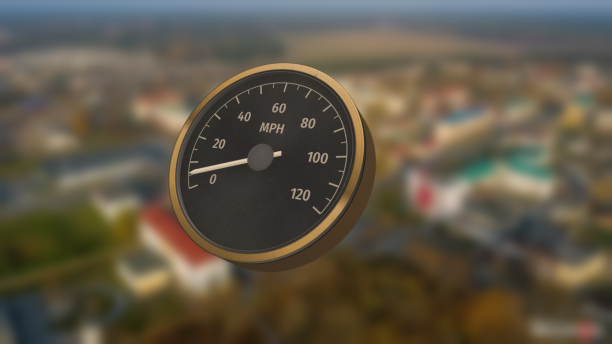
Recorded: value=5 unit=mph
